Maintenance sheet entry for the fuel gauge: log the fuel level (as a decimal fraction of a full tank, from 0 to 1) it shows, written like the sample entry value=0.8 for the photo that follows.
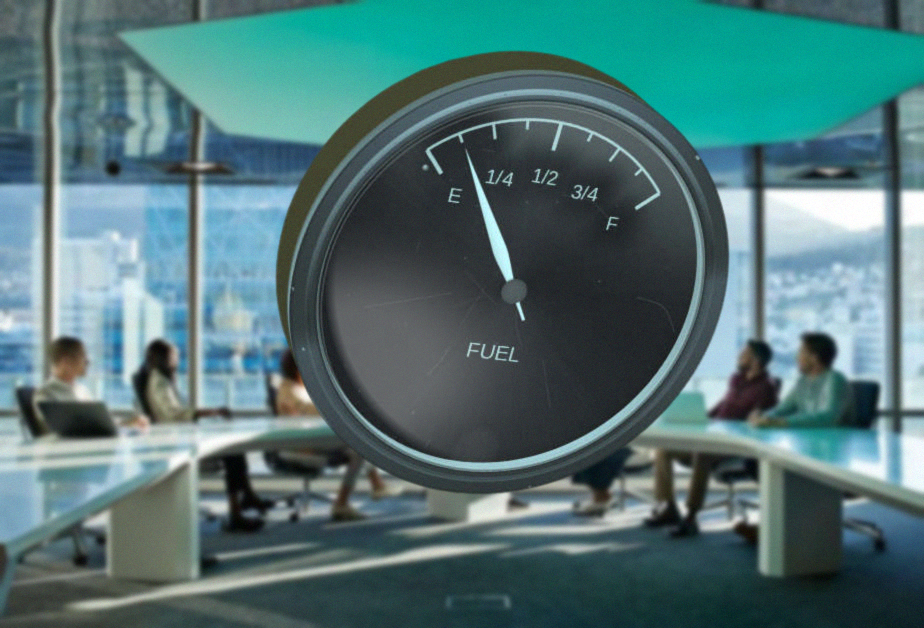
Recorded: value=0.125
